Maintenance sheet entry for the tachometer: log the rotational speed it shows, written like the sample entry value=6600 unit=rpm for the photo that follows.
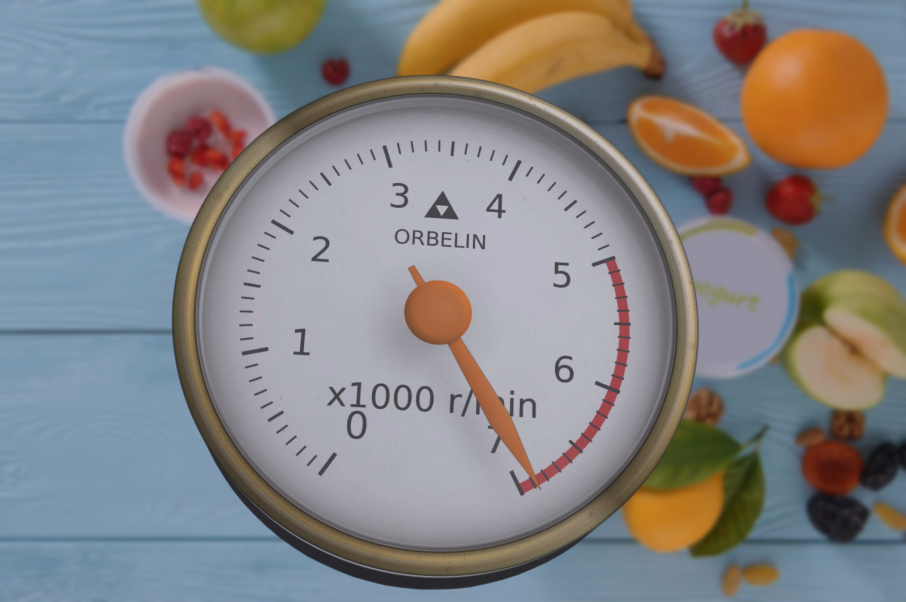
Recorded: value=6900 unit=rpm
